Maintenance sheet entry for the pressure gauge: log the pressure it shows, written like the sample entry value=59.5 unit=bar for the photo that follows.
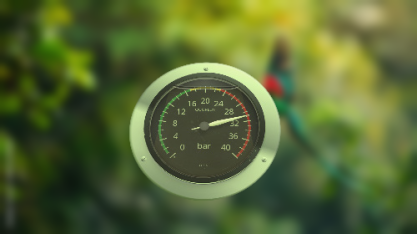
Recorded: value=31 unit=bar
